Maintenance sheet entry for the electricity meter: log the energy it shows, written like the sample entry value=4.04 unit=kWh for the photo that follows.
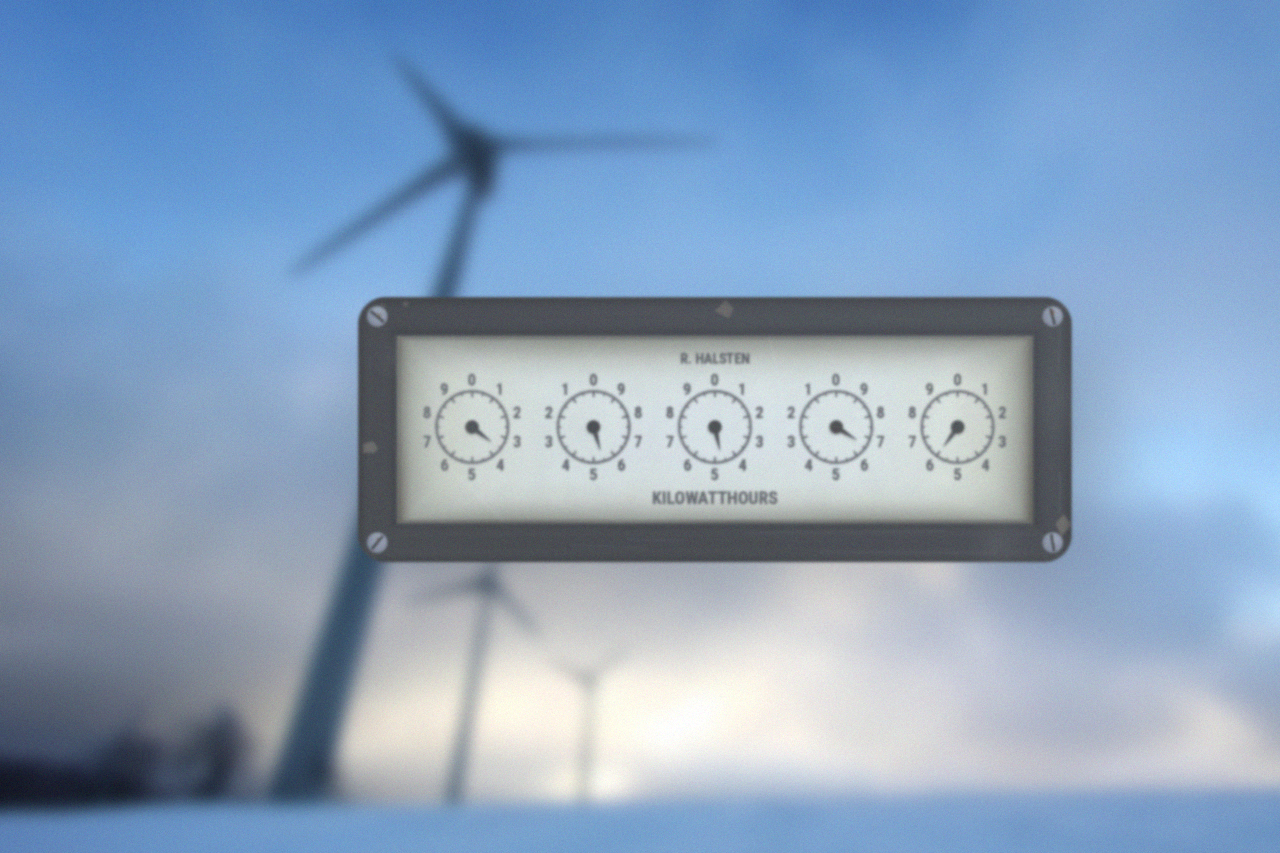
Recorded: value=35466 unit=kWh
